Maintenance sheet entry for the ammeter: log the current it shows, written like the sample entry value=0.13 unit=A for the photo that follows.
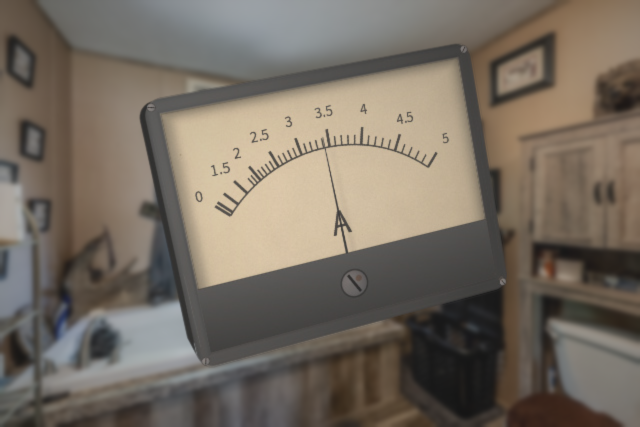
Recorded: value=3.4 unit=A
